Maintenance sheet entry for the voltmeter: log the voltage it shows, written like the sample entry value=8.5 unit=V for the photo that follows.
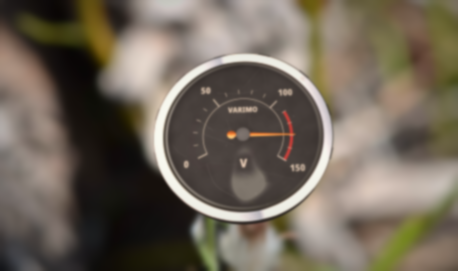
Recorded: value=130 unit=V
